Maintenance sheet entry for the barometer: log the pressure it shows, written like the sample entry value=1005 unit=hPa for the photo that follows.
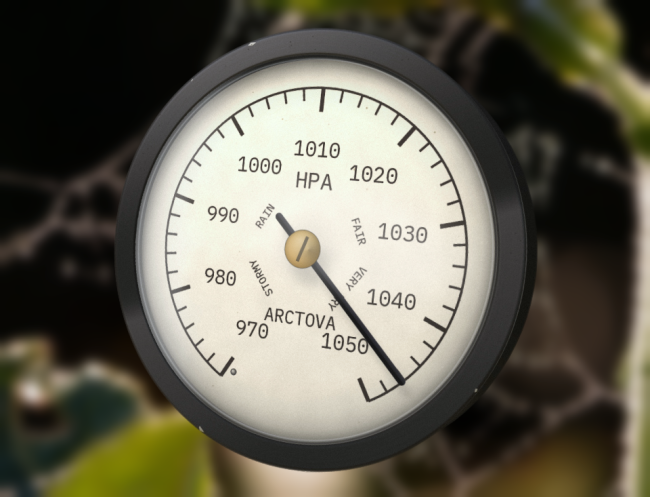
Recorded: value=1046 unit=hPa
